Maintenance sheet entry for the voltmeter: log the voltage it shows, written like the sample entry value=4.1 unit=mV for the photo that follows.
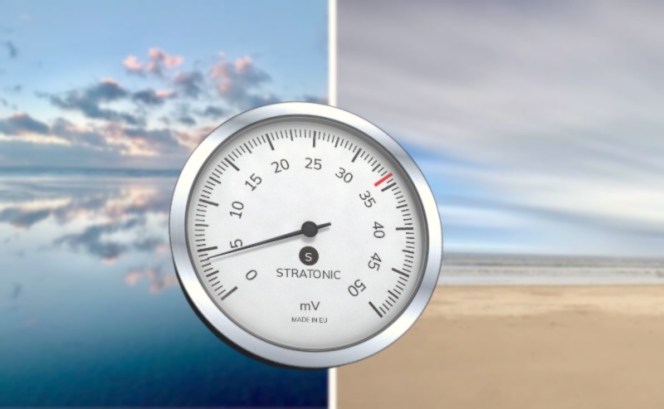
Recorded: value=4 unit=mV
